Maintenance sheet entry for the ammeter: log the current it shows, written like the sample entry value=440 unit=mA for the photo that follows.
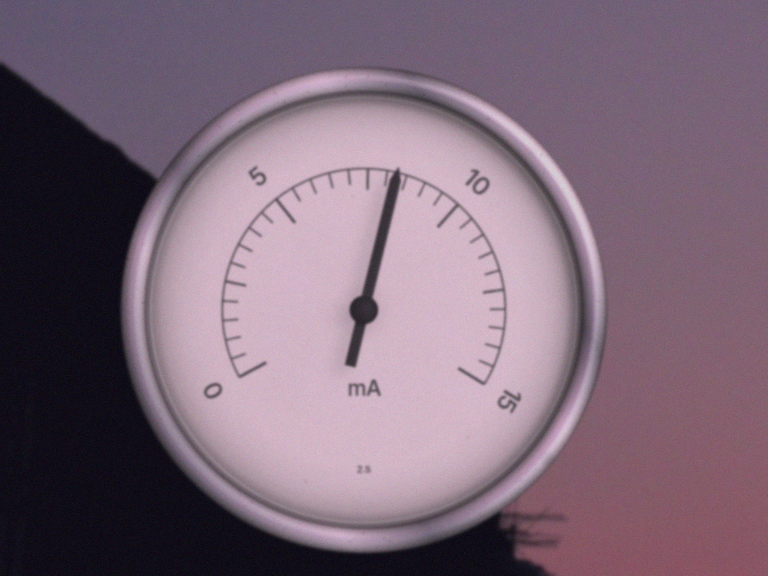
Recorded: value=8.25 unit=mA
